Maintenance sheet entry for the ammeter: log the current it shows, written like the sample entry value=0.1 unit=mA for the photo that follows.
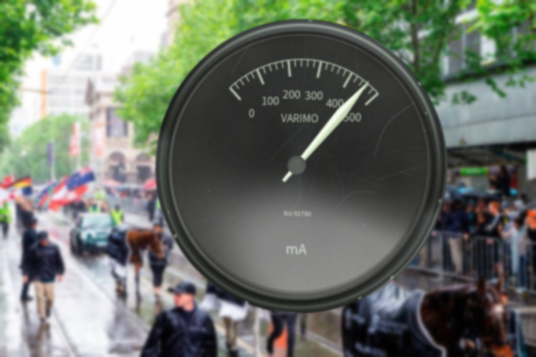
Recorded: value=460 unit=mA
